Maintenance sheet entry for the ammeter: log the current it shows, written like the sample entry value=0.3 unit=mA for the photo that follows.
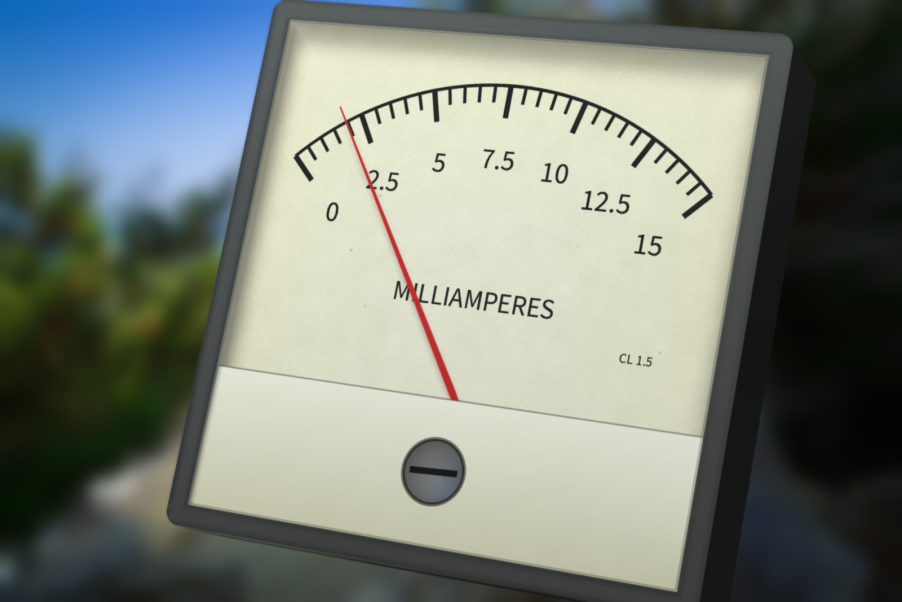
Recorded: value=2 unit=mA
